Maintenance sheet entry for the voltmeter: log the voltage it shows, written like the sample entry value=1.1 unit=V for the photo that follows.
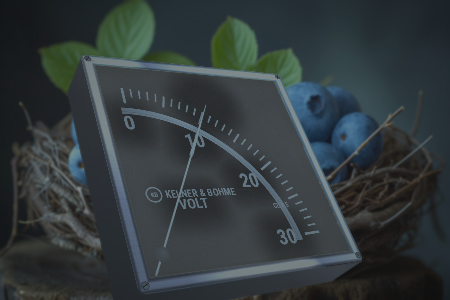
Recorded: value=10 unit=V
